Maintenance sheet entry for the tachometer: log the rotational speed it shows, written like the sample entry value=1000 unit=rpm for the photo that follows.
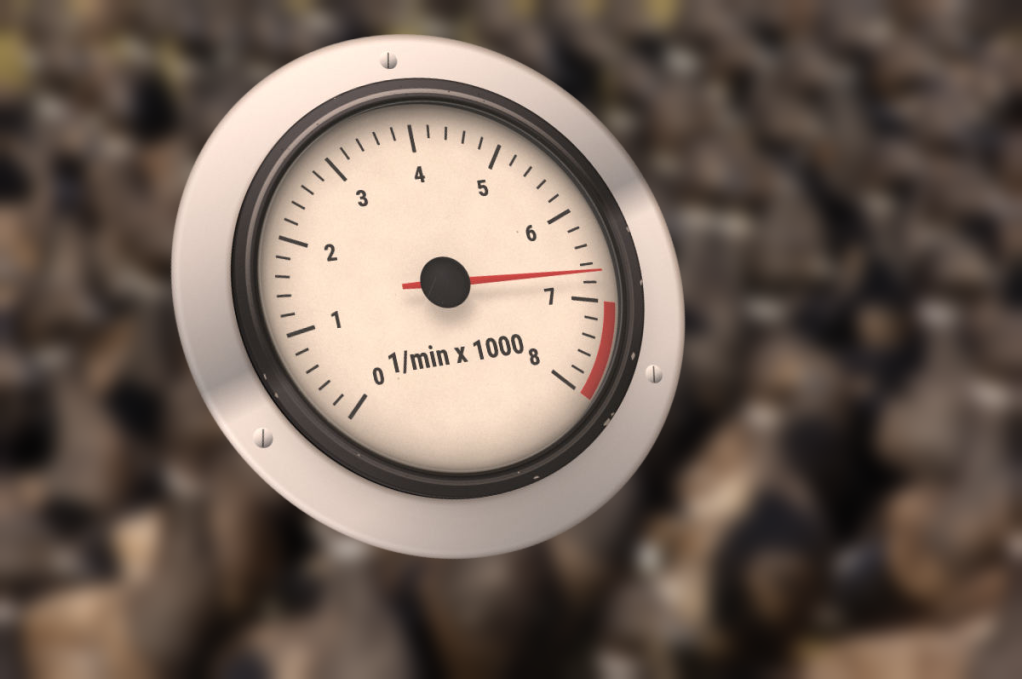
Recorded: value=6700 unit=rpm
